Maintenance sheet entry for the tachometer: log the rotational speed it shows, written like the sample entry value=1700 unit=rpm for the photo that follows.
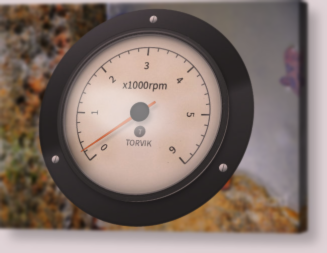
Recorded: value=200 unit=rpm
